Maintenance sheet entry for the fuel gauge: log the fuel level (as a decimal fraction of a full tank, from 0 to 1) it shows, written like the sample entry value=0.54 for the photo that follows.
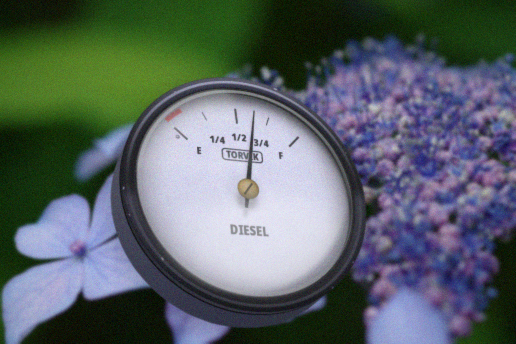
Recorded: value=0.625
